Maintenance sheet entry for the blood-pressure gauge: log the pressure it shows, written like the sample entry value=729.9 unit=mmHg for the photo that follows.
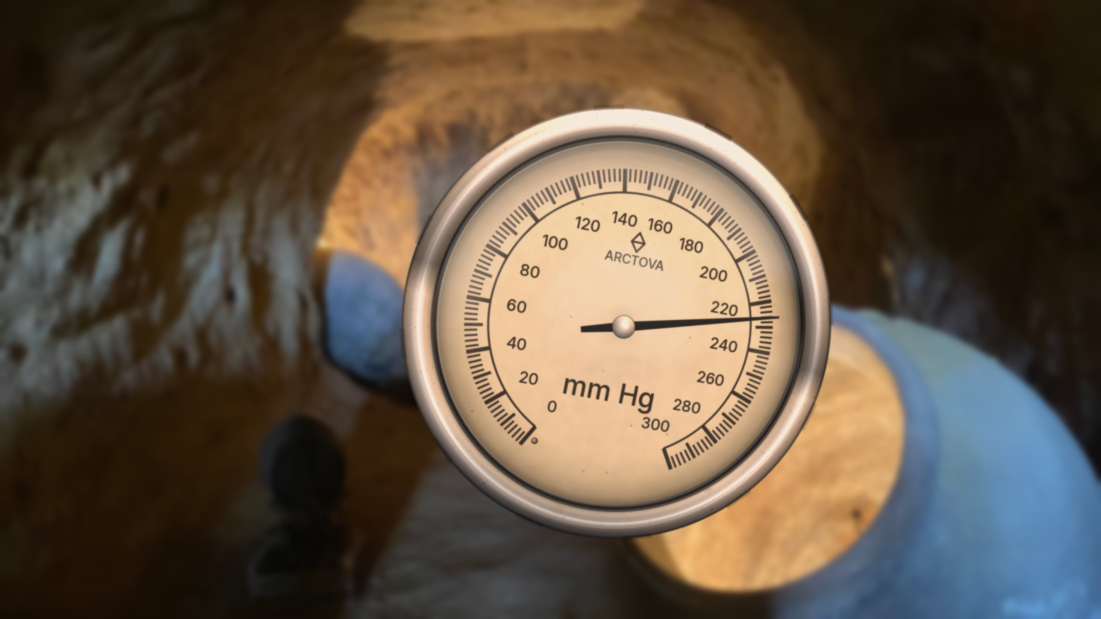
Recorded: value=226 unit=mmHg
